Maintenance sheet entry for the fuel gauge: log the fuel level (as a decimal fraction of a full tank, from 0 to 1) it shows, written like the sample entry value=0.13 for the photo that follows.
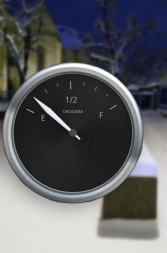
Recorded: value=0.125
